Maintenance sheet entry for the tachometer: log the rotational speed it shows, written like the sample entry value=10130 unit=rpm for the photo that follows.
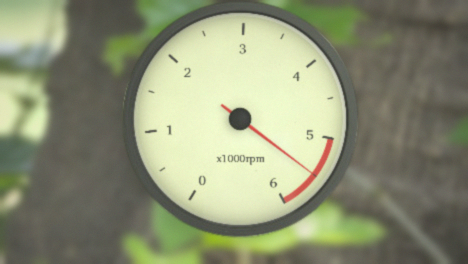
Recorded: value=5500 unit=rpm
